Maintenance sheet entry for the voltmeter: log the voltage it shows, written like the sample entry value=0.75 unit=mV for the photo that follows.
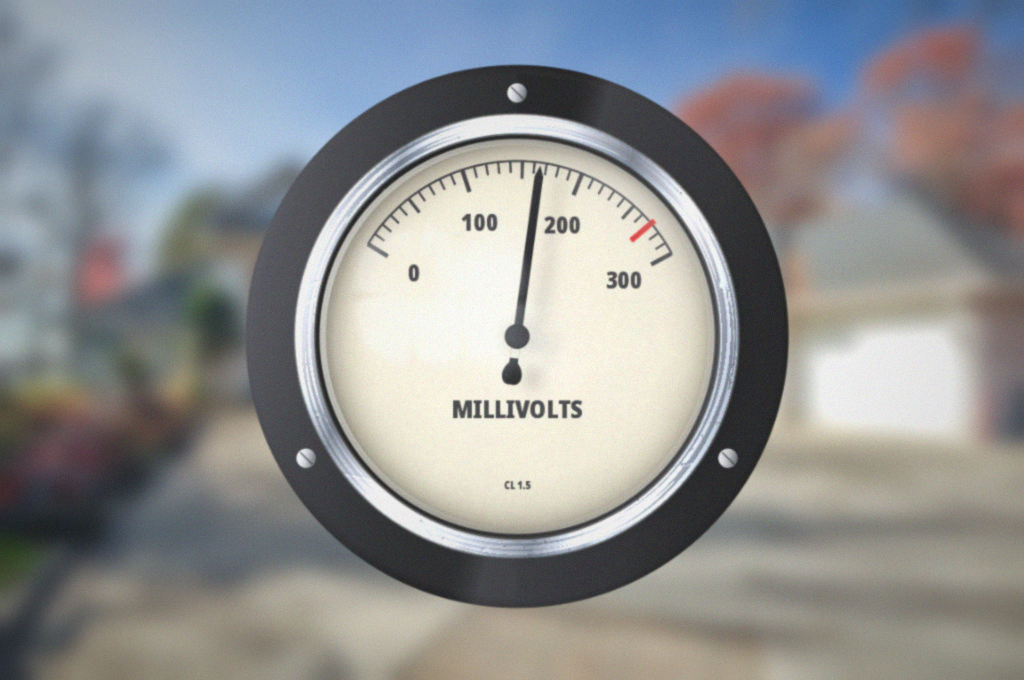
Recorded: value=165 unit=mV
